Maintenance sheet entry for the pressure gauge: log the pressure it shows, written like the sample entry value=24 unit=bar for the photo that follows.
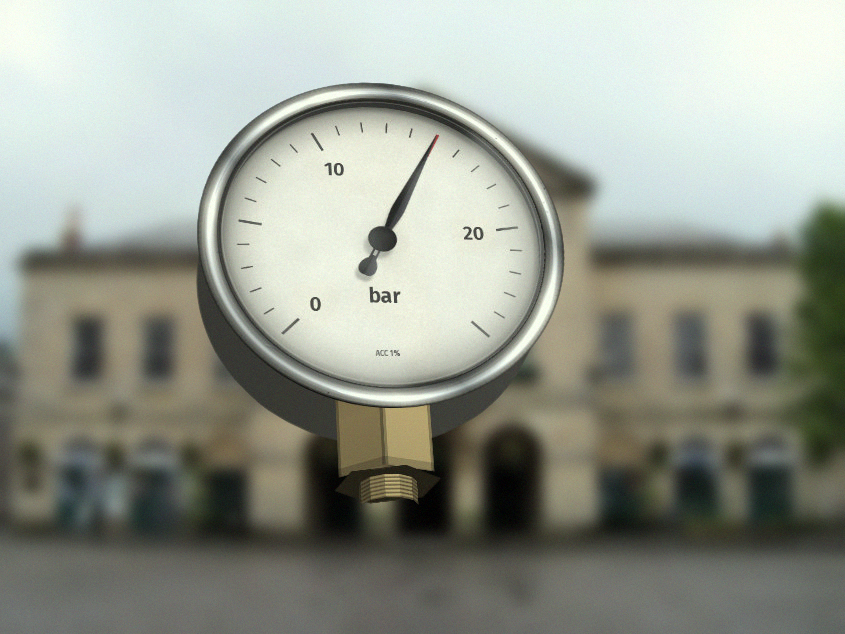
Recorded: value=15 unit=bar
